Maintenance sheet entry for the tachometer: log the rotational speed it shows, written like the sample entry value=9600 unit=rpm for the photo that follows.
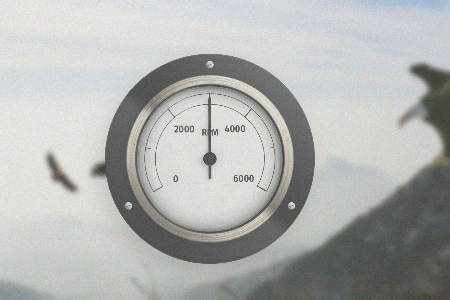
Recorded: value=3000 unit=rpm
